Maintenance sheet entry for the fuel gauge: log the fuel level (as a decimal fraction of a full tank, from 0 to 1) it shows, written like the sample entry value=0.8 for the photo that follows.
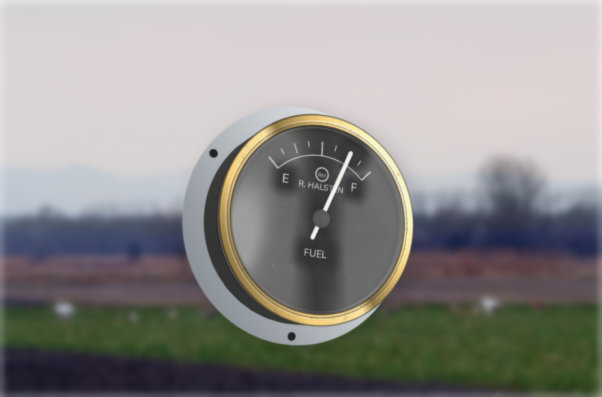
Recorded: value=0.75
